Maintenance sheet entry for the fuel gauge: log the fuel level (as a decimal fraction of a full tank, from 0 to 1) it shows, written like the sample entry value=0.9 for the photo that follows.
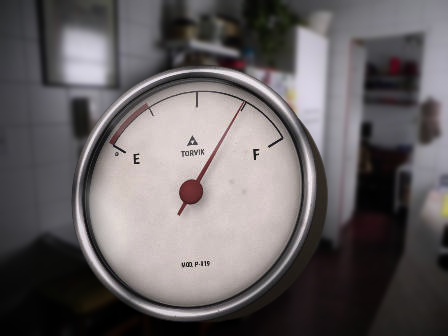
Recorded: value=0.75
